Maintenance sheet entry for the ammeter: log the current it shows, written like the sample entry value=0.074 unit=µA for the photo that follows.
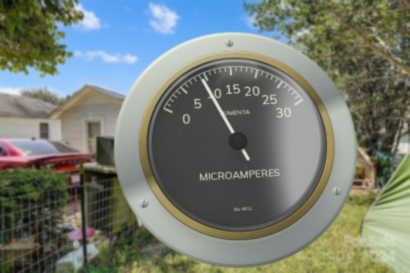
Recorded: value=9 unit=µA
